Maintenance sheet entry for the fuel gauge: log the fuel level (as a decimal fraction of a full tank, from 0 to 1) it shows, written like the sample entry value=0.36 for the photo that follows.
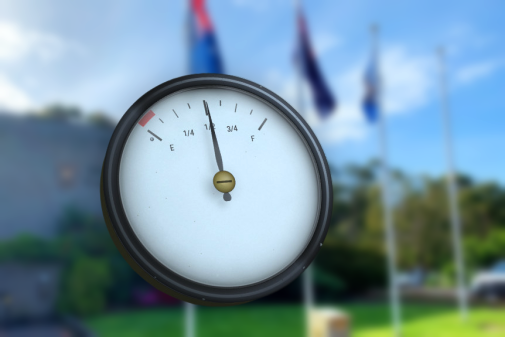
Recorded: value=0.5
